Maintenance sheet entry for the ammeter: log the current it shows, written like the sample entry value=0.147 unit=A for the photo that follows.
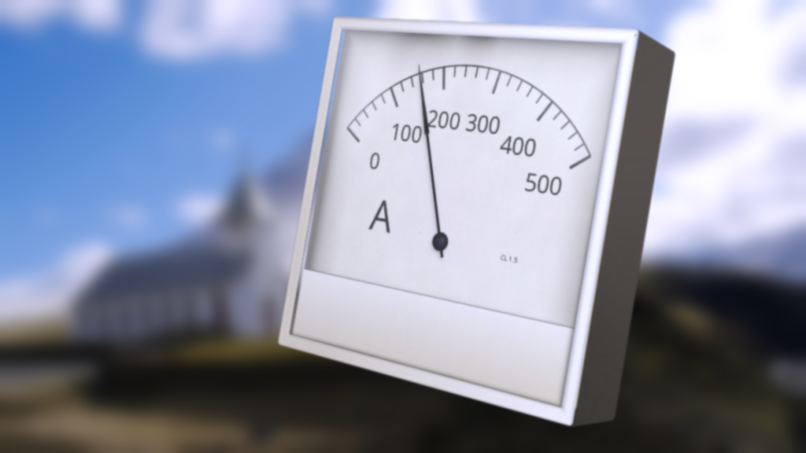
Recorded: value=160 unit=A
